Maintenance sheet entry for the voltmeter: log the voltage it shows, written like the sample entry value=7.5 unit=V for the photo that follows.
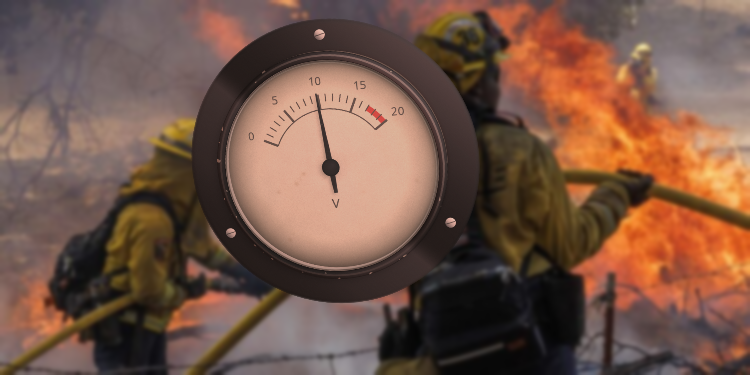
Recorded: value=10 unit=V
